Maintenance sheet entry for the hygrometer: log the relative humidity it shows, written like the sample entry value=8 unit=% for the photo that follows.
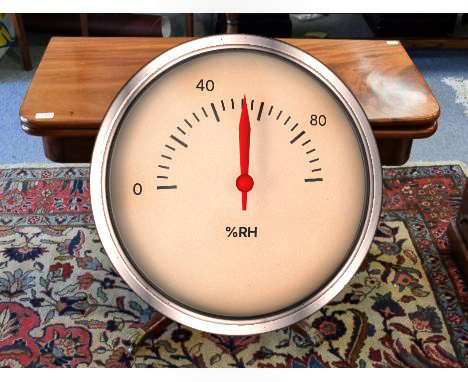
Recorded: value=52 unit=%
